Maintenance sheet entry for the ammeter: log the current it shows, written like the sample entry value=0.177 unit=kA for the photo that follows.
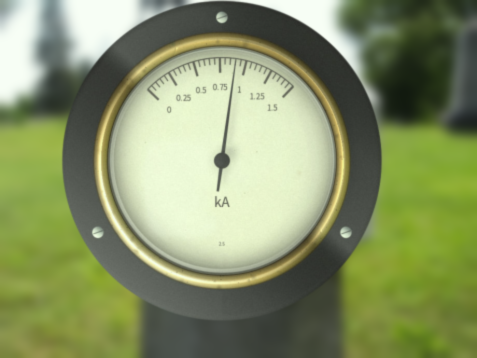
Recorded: value=0.9 unit=kA
